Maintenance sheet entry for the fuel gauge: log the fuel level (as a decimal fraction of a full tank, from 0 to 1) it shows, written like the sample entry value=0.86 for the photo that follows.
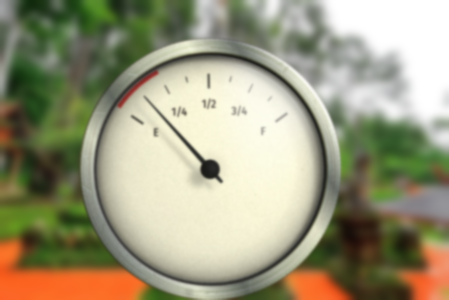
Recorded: value=0.125
